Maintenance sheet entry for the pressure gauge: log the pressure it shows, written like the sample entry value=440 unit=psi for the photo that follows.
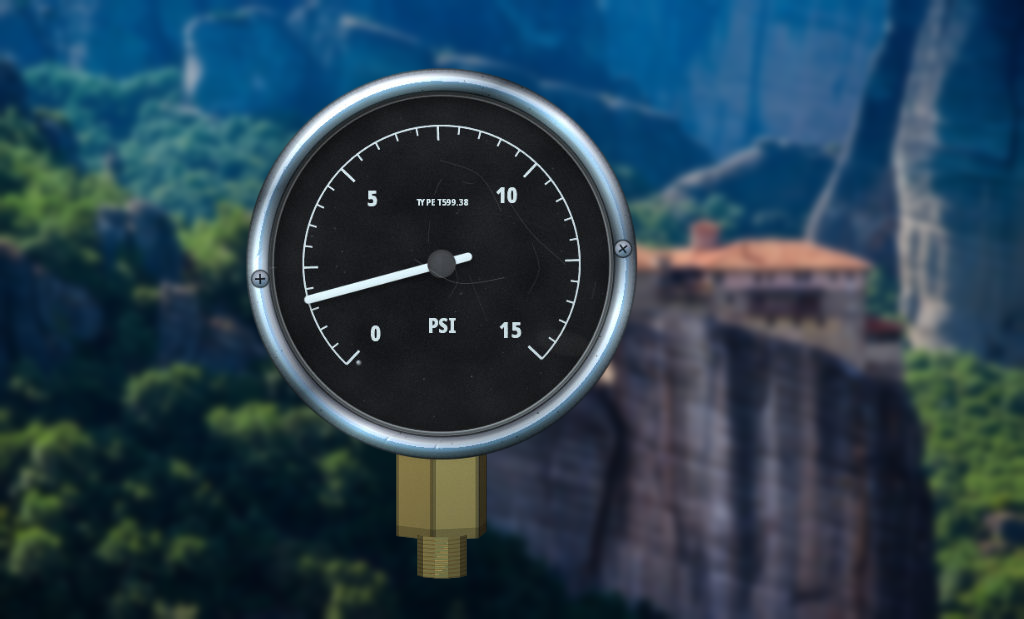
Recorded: value=1.75 unit=psi
